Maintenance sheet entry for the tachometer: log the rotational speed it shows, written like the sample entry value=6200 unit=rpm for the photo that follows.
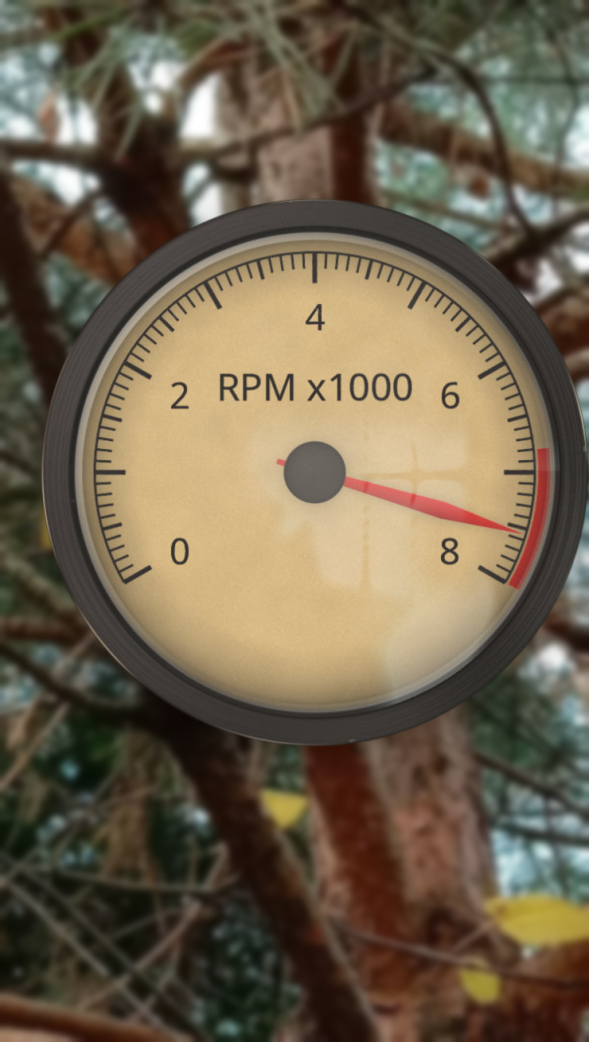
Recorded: value=7550 unit=rpm
